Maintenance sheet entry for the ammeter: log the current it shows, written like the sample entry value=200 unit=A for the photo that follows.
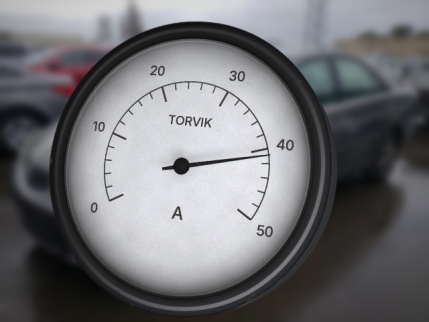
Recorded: value=41 unit=A
